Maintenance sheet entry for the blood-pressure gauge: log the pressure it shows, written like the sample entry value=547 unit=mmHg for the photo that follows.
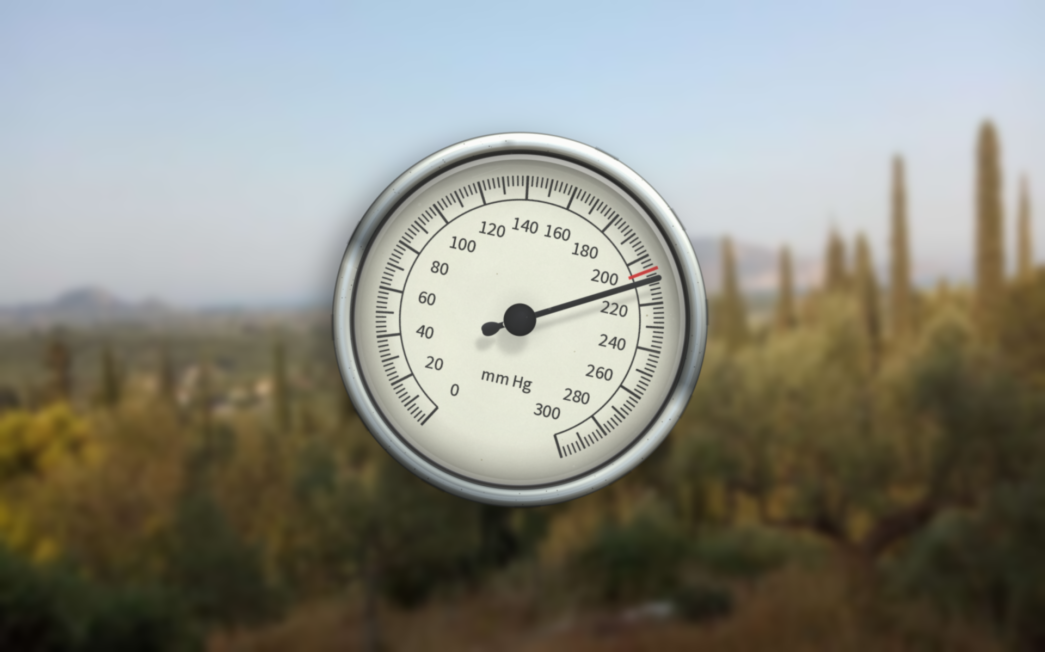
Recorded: value=210 unit=mmHg
